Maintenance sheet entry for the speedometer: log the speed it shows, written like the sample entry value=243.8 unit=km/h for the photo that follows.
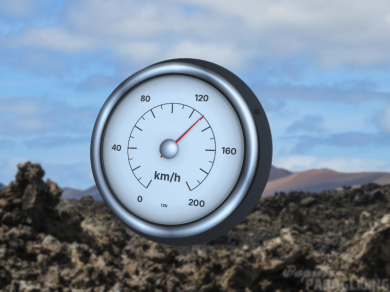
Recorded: value=130 unit=km/h
